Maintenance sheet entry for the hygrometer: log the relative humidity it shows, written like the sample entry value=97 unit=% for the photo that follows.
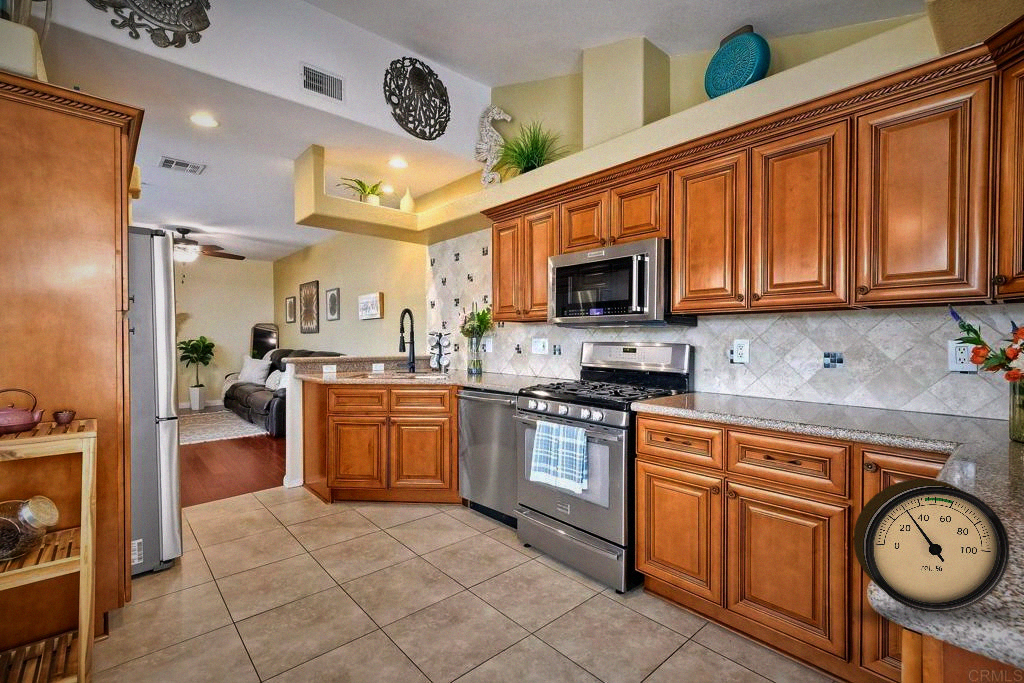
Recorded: value=30 unit=%
